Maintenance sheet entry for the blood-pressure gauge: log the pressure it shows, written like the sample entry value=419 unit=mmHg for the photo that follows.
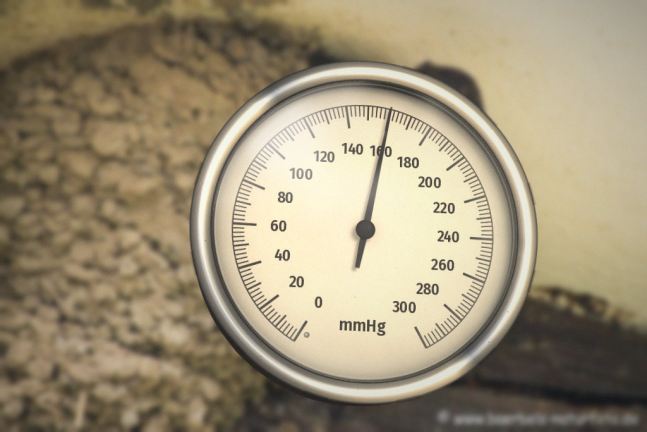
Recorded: value=160 unit=mmHg
